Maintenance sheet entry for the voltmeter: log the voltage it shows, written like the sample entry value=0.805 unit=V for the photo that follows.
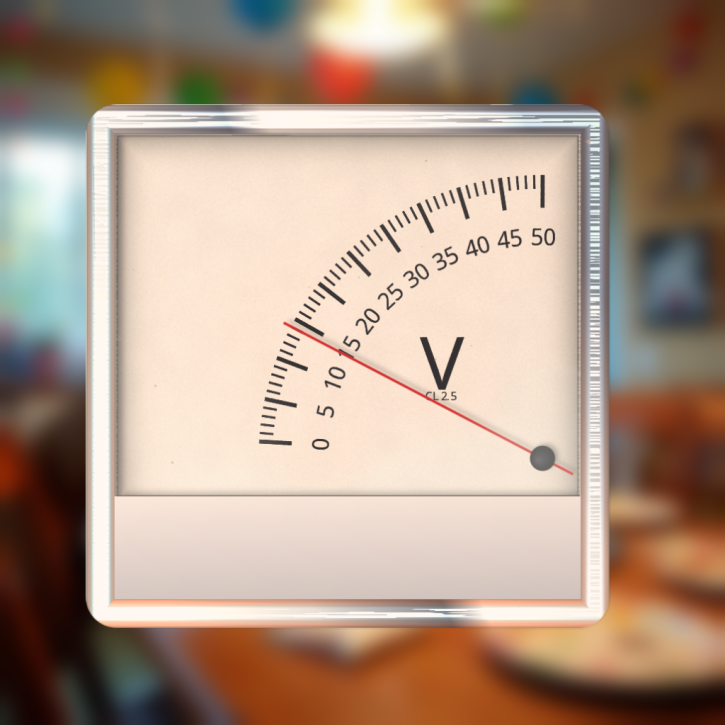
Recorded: value=14 unit=V
